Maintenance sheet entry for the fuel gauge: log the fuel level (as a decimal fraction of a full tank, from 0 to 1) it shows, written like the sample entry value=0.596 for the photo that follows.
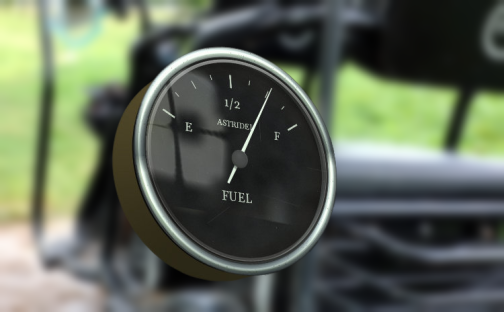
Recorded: value=0.75
